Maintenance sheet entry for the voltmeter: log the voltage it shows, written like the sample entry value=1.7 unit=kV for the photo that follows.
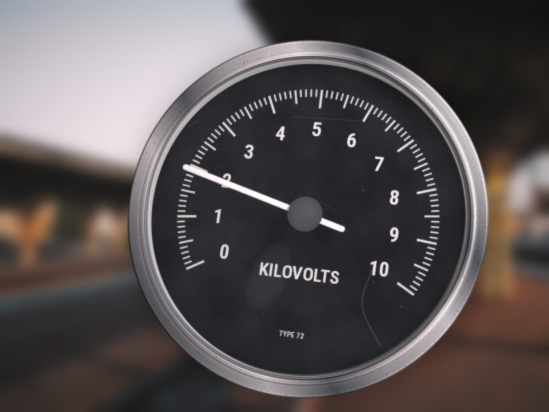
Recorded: value=1.9 unit=kV
